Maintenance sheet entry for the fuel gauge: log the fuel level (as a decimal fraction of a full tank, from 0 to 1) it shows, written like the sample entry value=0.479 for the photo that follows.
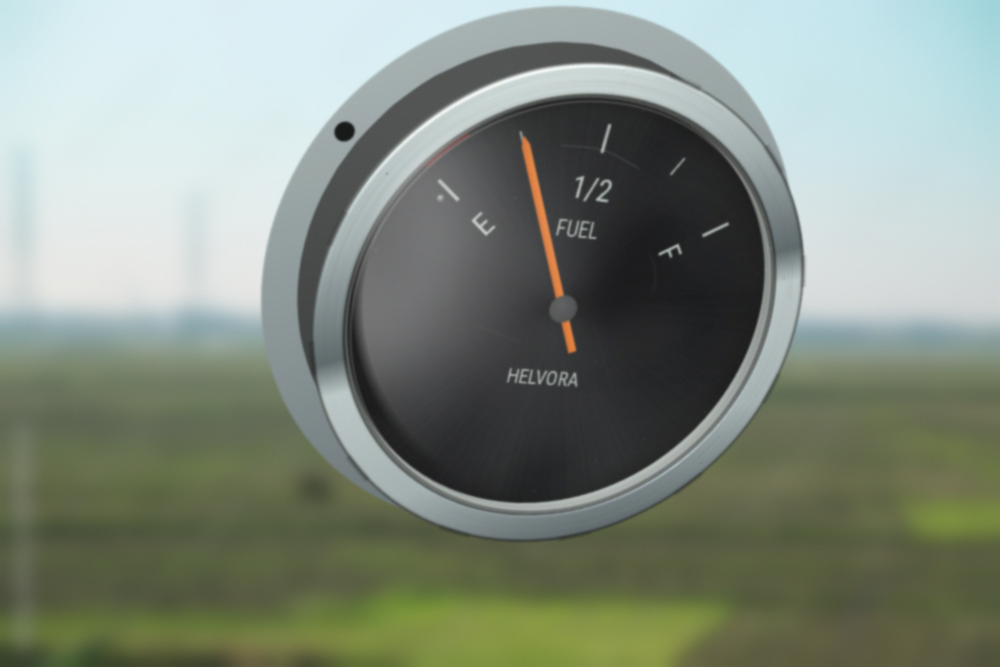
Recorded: value=0.25
